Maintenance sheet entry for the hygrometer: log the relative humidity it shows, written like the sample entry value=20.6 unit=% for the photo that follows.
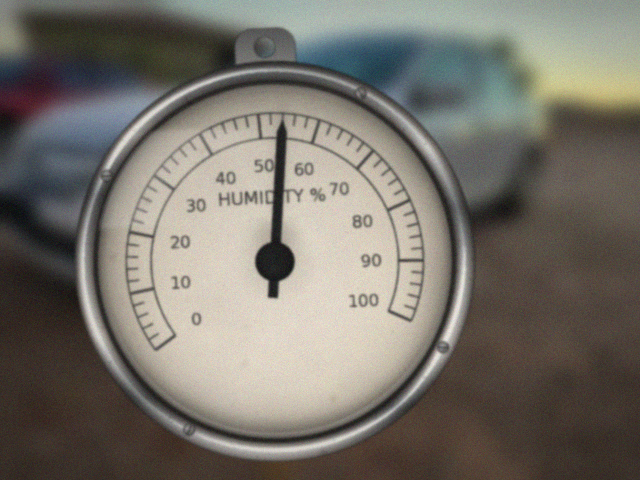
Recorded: value=54 unit=%
